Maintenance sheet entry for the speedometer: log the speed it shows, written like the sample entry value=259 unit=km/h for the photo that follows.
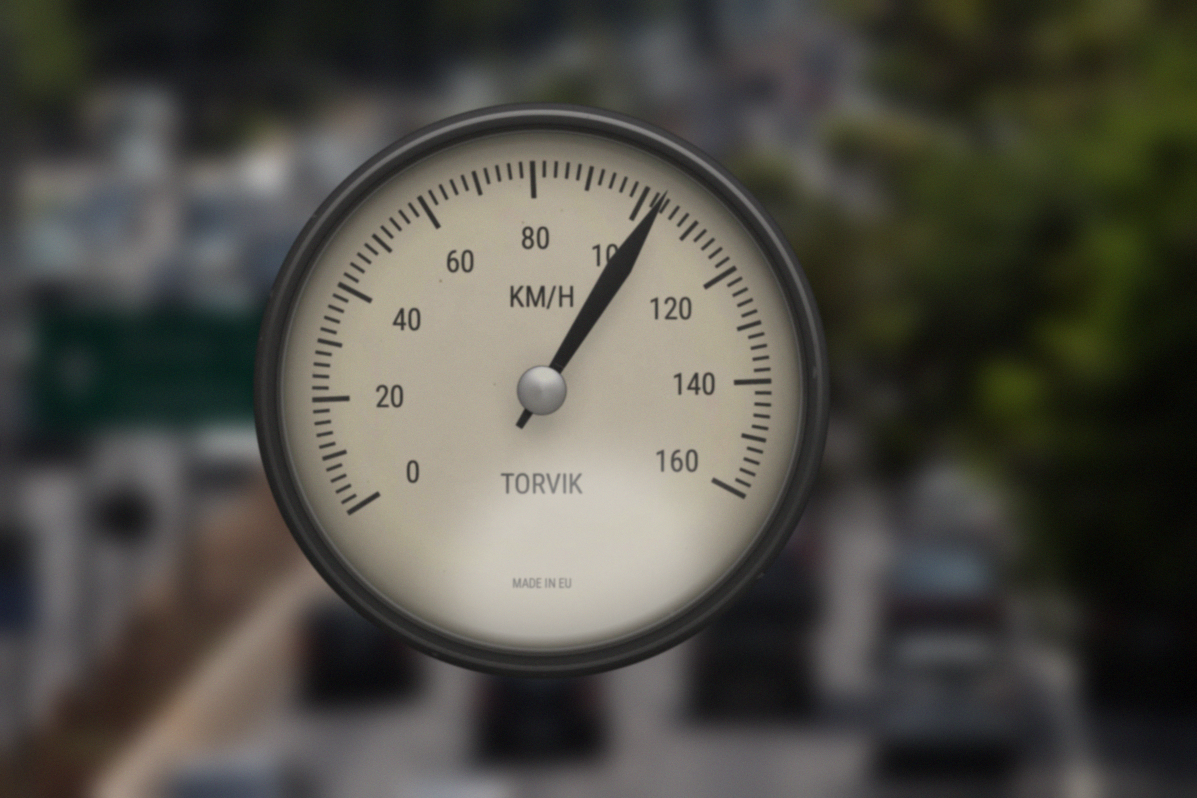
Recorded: value=103 unit=km/h
